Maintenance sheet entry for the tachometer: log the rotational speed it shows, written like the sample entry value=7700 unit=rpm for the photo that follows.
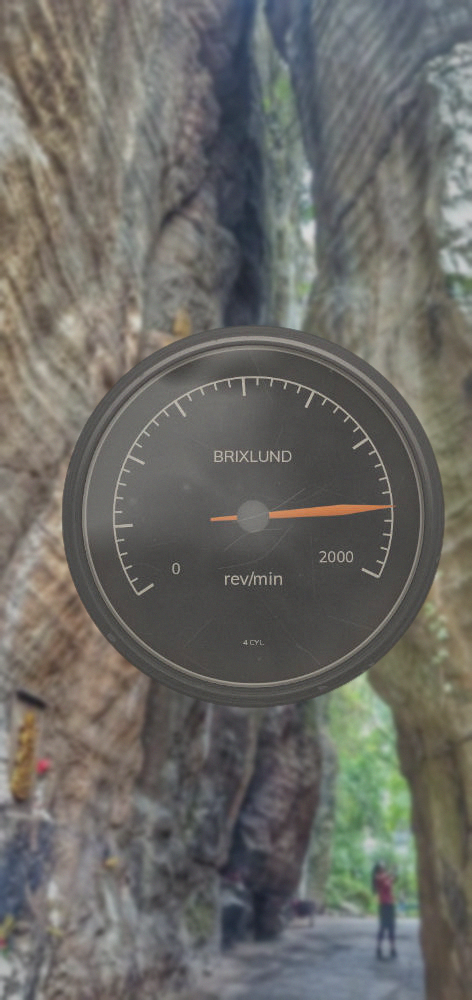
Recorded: value=1750 unit=rpm
